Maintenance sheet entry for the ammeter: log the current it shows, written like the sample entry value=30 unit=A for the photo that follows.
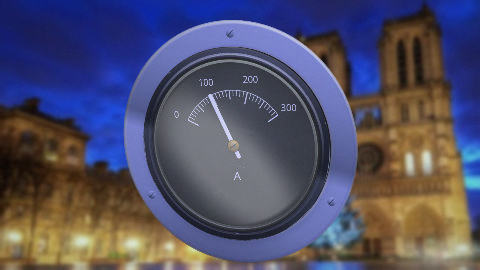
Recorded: value=100 unit=A
